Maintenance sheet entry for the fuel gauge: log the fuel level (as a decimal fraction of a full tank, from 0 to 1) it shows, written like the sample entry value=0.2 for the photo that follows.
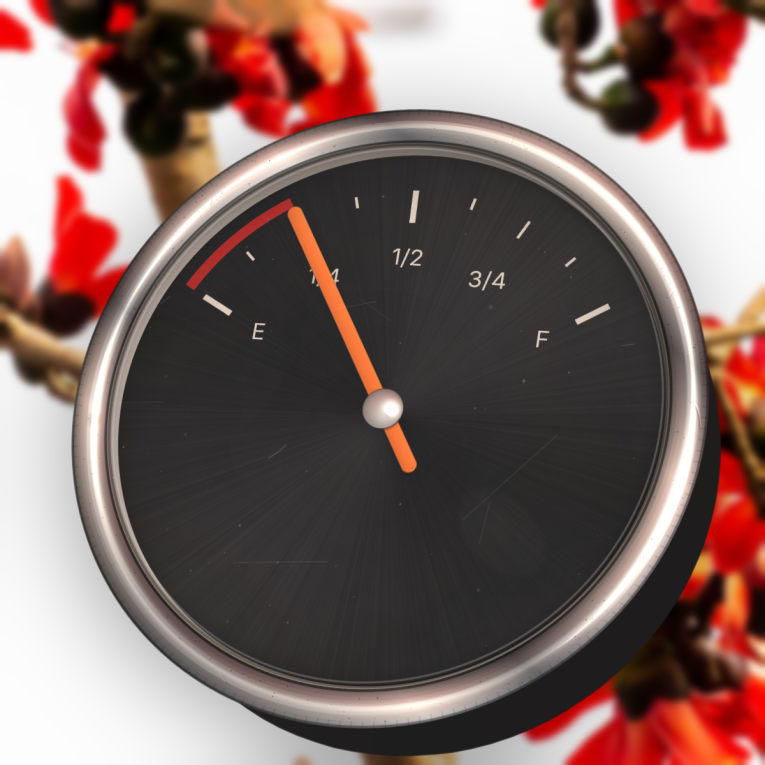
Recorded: value=0.25
